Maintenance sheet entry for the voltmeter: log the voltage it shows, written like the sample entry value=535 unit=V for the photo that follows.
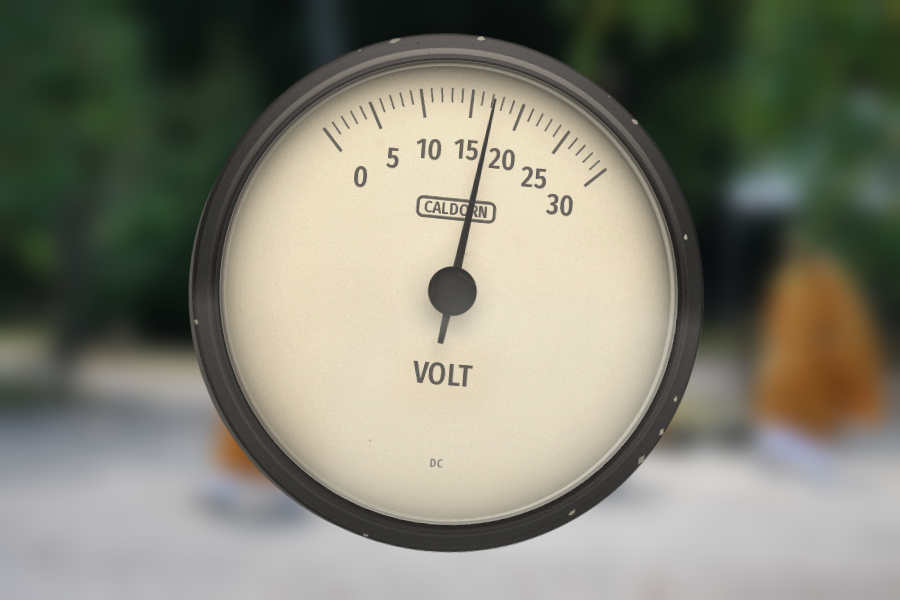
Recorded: value=17 unit=V
